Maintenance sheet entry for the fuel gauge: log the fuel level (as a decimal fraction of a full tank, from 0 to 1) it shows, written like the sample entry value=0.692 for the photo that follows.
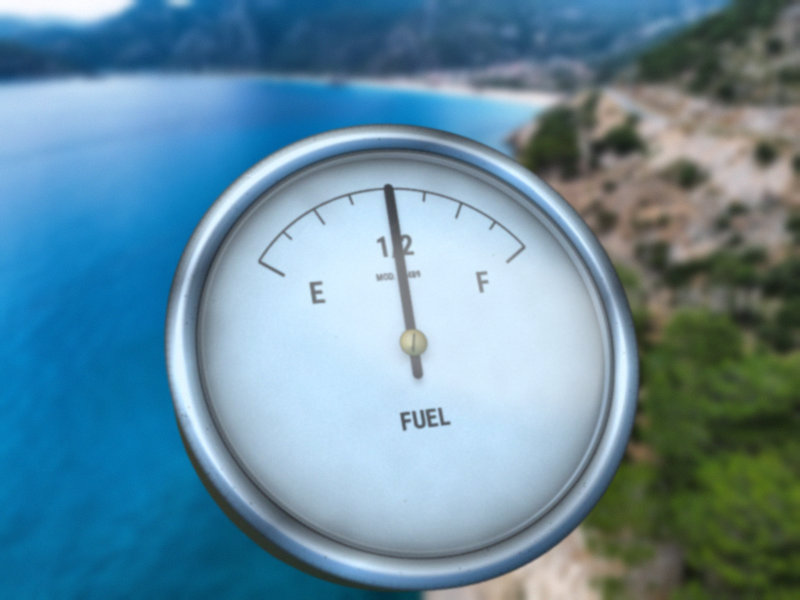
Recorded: value=0.5
